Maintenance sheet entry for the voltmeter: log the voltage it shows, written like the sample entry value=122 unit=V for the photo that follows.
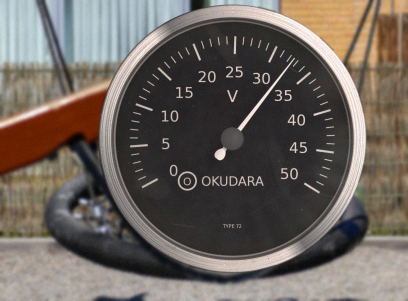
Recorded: value=32.5 unit=V
